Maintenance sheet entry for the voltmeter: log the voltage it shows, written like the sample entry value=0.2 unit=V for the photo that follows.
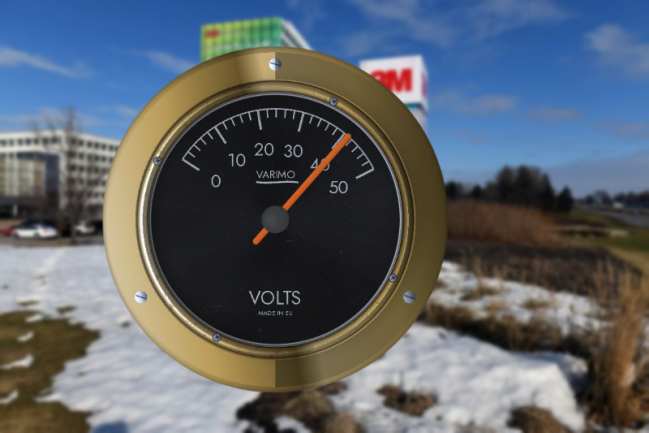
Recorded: value=41 unit=V
